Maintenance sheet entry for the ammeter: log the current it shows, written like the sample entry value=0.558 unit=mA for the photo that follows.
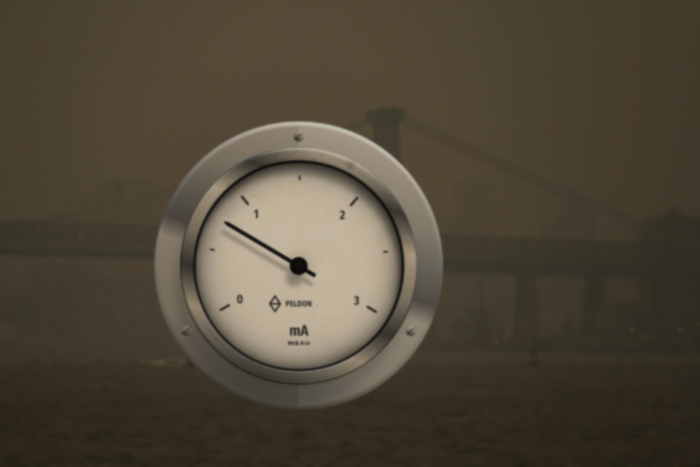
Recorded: value=0.75 unit=mA
